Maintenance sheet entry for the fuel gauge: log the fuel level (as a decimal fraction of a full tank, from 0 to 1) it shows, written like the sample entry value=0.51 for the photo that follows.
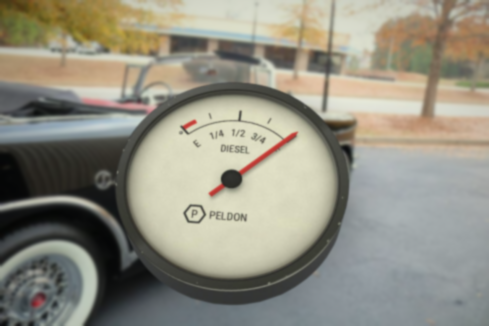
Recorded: value=1
